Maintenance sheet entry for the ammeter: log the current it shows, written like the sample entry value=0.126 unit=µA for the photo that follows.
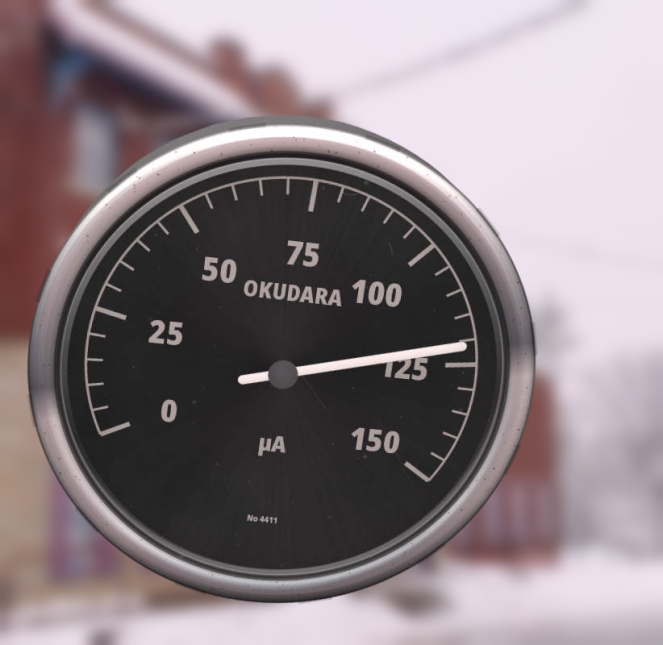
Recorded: value=120 unit=µA
